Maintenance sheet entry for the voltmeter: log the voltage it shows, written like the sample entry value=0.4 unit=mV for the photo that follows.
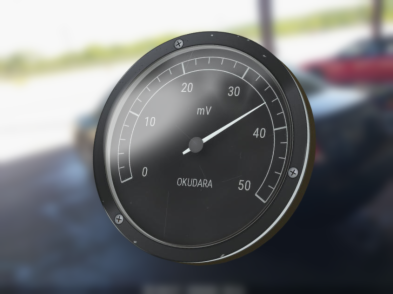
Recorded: value=36 unit=mV
